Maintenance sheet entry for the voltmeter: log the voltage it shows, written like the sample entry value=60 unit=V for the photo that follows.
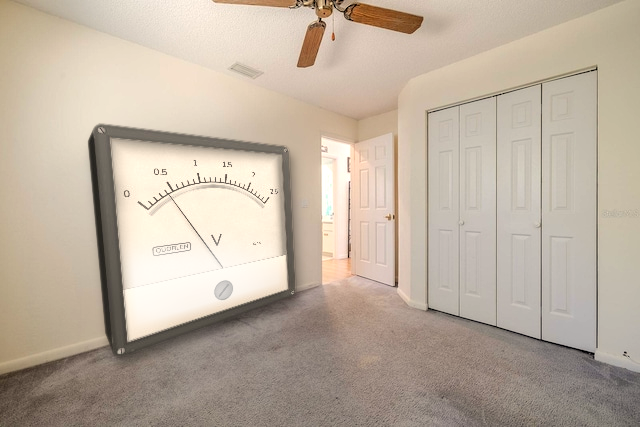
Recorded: value=0.4 unit=V
